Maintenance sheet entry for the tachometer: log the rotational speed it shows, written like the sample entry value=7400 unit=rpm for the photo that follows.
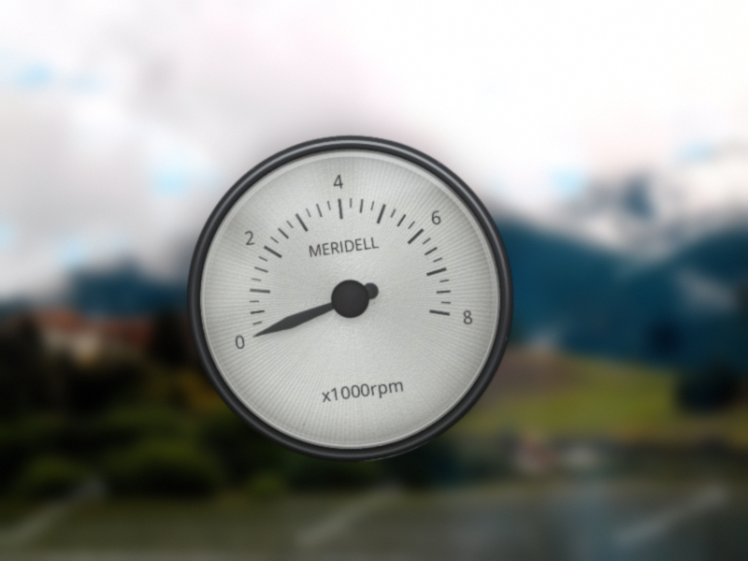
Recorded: value=0 unit=rpm
